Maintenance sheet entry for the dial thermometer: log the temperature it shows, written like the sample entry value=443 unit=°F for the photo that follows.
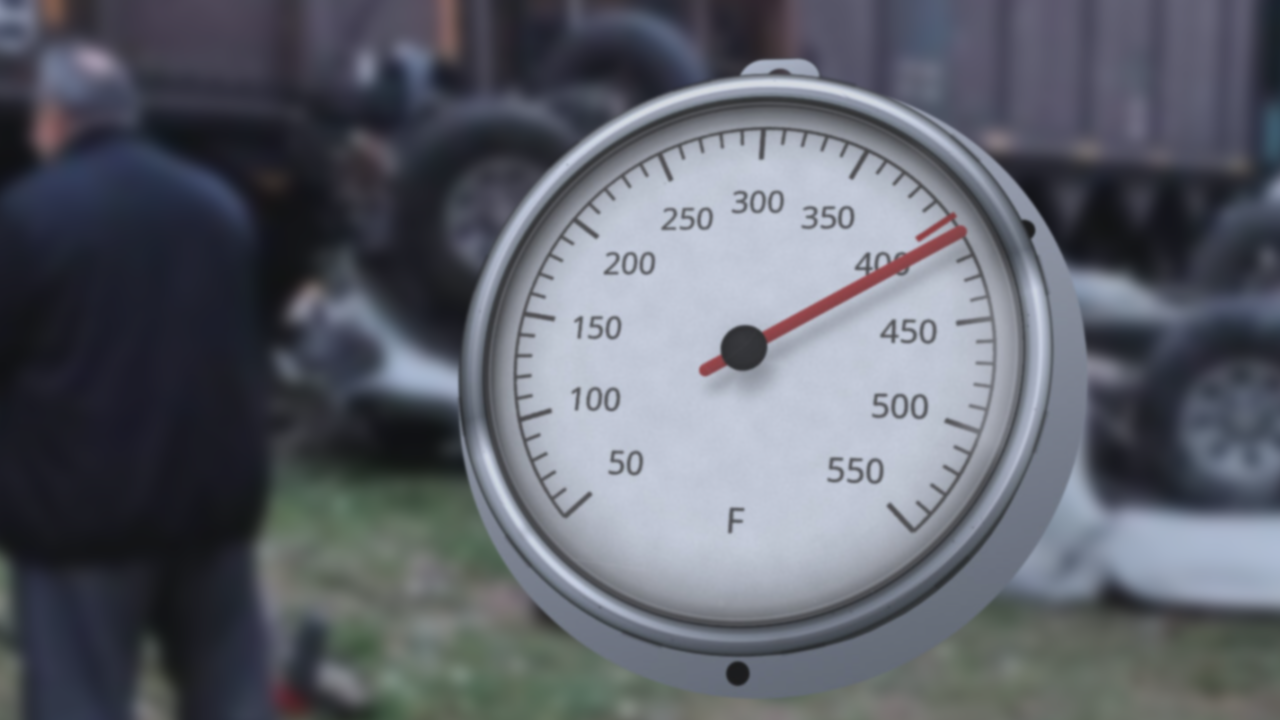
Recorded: value=410 unit=°F
